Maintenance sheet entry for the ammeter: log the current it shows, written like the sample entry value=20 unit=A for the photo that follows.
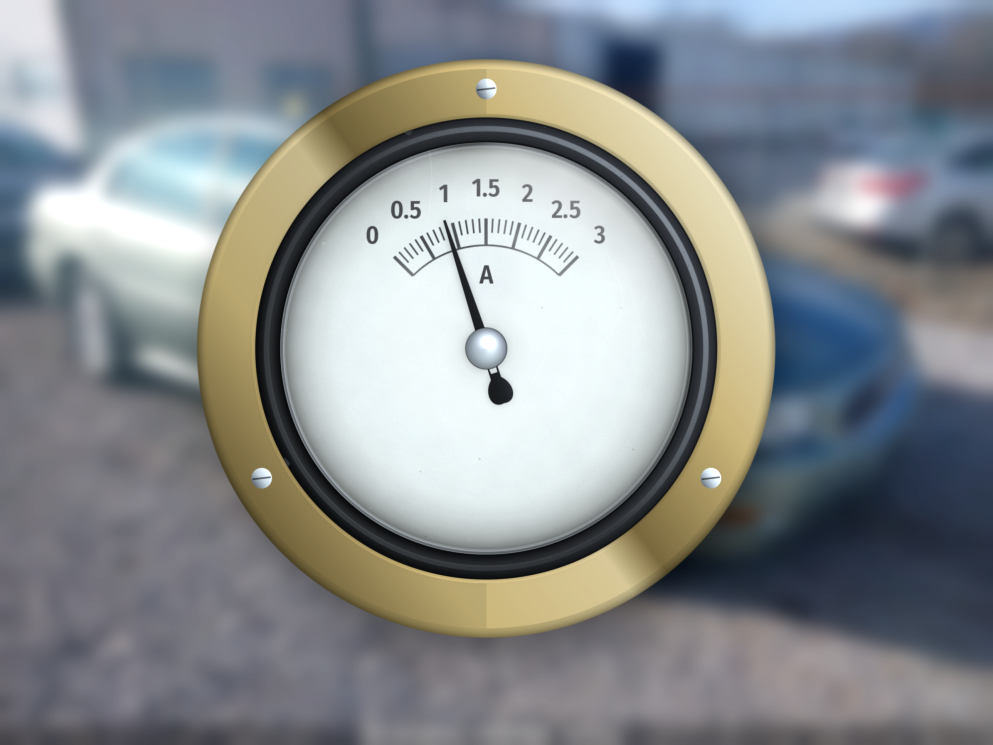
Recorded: value=0.9 unit=A
